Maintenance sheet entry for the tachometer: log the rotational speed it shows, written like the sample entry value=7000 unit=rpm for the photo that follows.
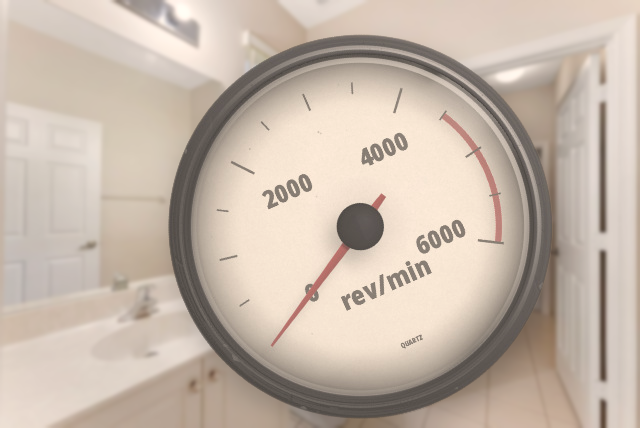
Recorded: value=0 unit=rpm
